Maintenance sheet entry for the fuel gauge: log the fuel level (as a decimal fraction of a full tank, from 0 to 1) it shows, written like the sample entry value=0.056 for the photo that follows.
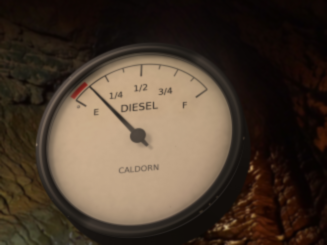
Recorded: value=0.125
